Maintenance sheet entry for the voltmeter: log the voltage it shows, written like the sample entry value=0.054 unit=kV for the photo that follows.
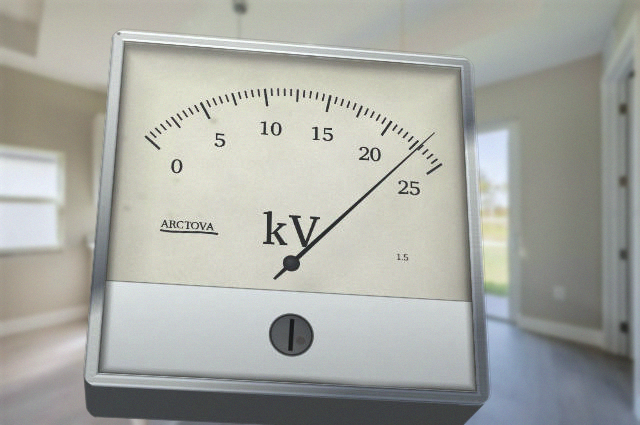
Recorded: value=23 unit=kV
